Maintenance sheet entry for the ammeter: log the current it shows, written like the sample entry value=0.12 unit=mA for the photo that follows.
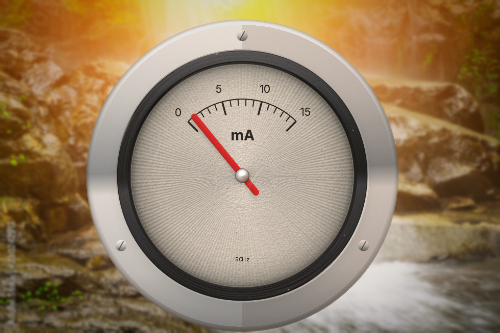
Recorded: value=1 unit=mA
